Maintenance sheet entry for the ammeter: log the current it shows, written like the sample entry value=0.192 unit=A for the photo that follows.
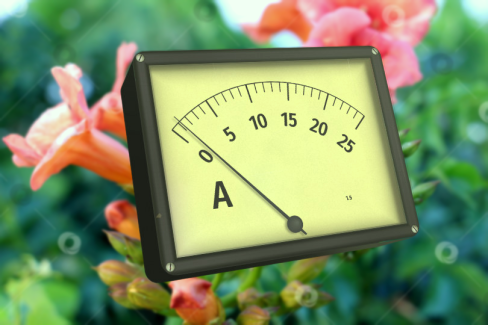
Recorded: value=1 unit=A
